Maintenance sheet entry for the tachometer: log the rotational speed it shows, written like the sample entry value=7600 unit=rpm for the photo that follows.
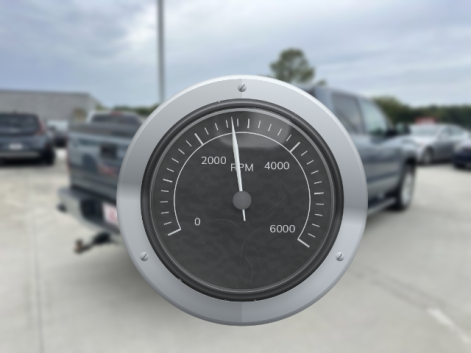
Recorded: value=2700 unit=rpm
